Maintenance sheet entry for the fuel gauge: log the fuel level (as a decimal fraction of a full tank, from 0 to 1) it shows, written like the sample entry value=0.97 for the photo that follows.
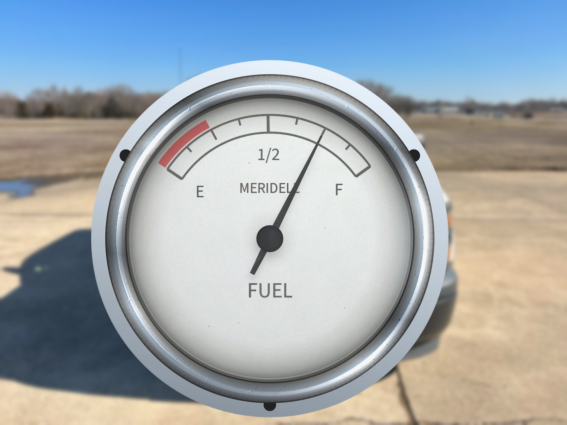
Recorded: value=0.75
